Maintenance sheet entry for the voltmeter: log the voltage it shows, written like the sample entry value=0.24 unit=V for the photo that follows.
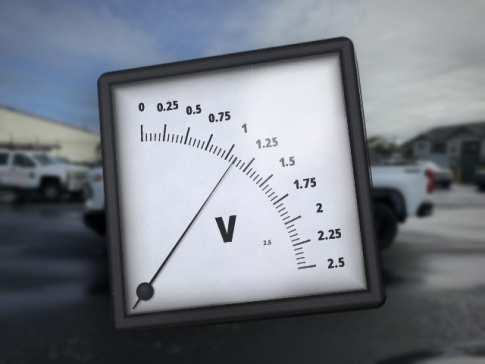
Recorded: value=1.1 unit=V
